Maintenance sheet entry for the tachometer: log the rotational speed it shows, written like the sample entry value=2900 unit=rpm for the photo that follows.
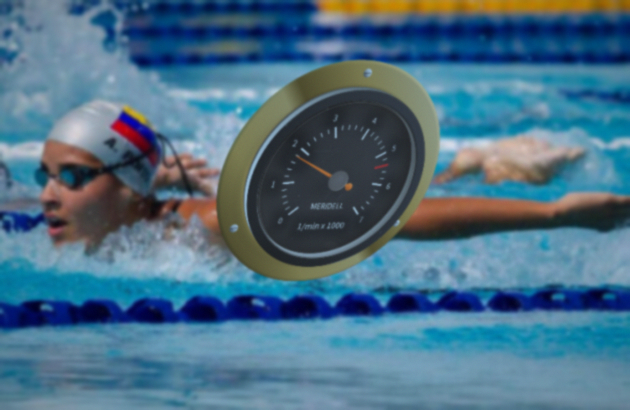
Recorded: value=1800 unit=rpm
